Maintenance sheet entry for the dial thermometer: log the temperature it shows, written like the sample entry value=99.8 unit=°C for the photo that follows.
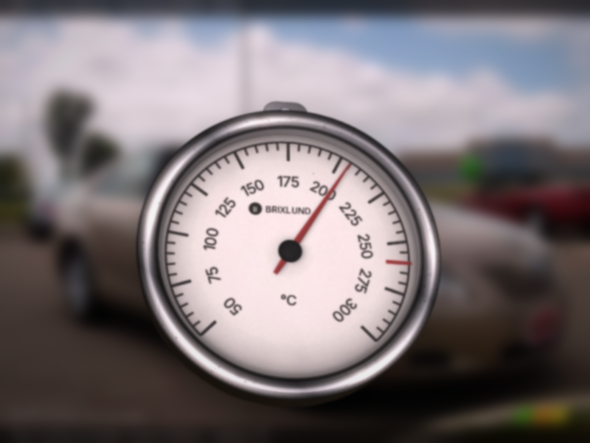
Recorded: value=205 unit=°C
